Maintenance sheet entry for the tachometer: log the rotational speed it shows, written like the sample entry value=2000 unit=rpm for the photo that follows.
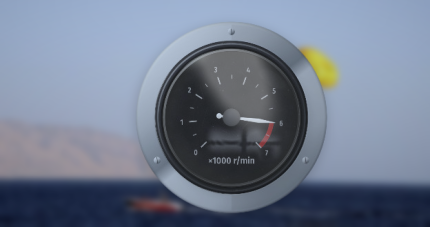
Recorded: value=6000 unit=rpm
